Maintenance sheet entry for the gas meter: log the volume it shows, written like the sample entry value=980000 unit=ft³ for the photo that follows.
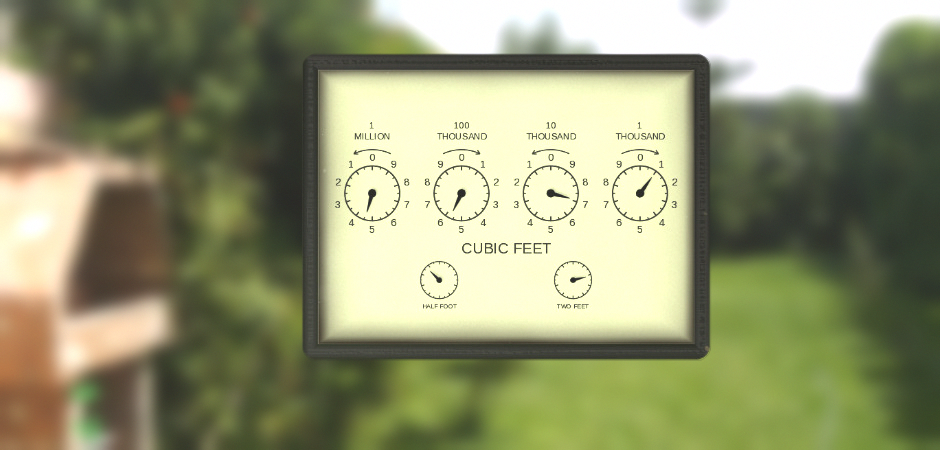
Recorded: value=457100 unit=ft³
